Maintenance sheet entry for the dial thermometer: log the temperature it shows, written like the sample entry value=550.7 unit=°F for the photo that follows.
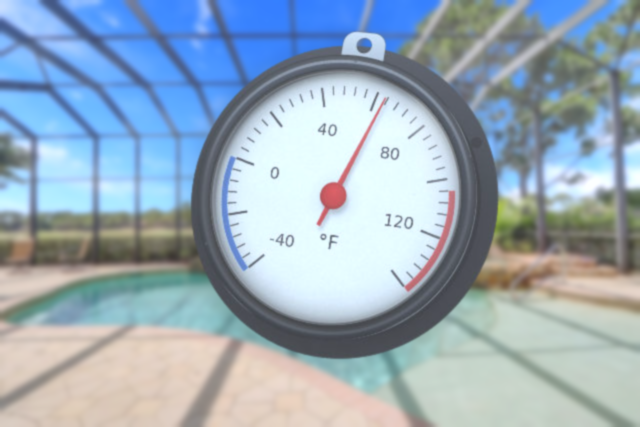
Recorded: value=64 unit=°F
